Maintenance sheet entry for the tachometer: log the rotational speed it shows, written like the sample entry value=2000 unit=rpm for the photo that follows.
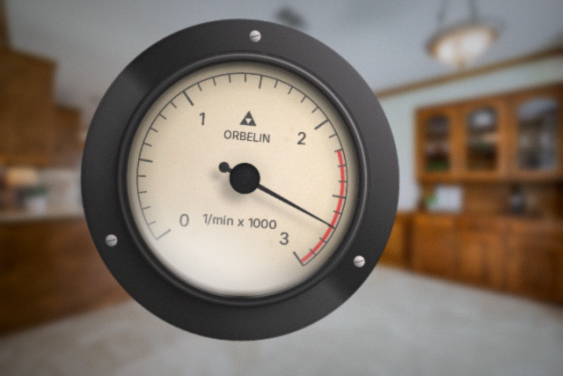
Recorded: value=2700 unit=rpm
